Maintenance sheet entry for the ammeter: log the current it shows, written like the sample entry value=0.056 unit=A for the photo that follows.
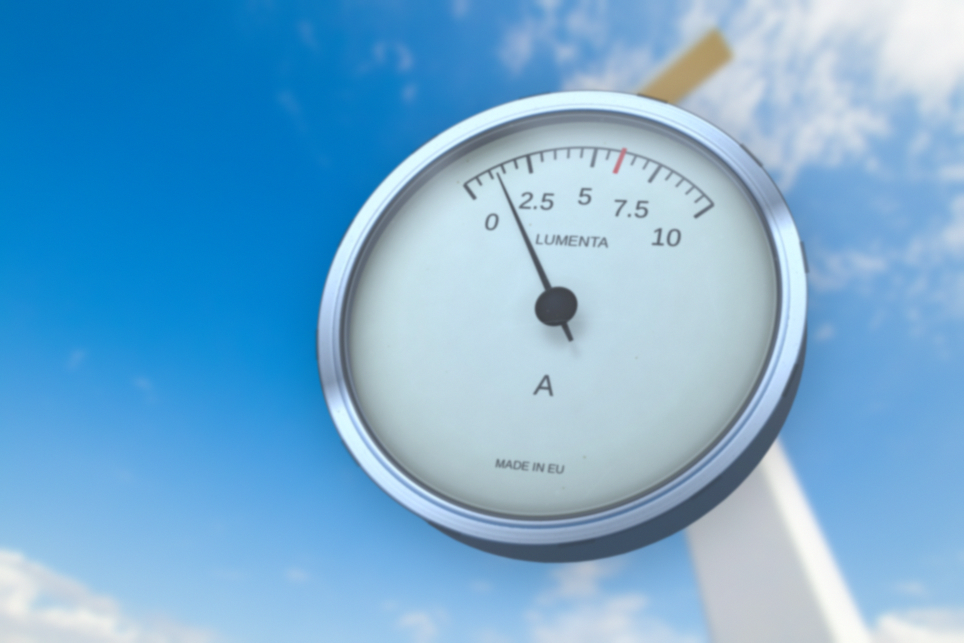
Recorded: value=1.25 unit=A
